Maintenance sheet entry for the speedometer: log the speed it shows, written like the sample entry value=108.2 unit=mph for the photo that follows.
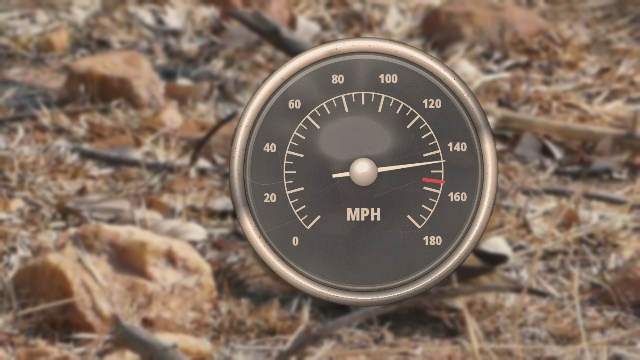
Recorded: value=145 unit=mph
